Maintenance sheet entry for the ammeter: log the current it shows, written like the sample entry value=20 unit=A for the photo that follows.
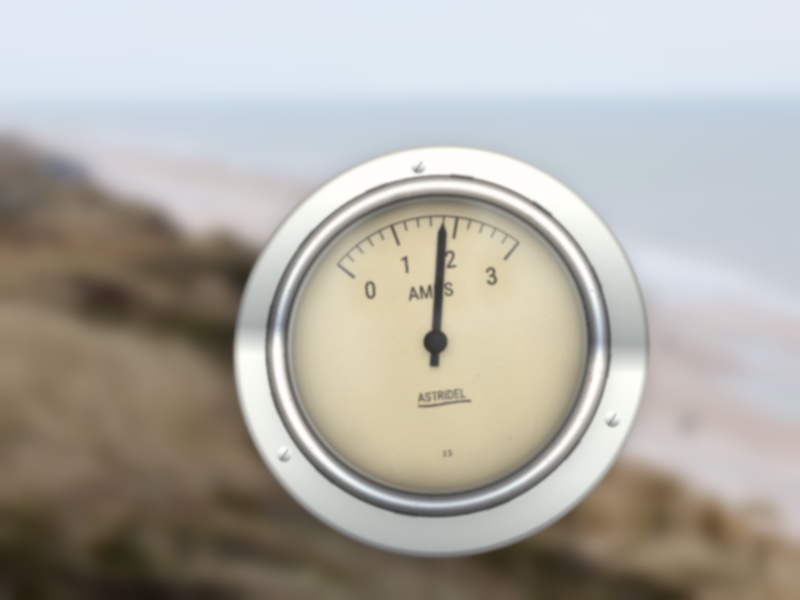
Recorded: value=1.8 unit=A
